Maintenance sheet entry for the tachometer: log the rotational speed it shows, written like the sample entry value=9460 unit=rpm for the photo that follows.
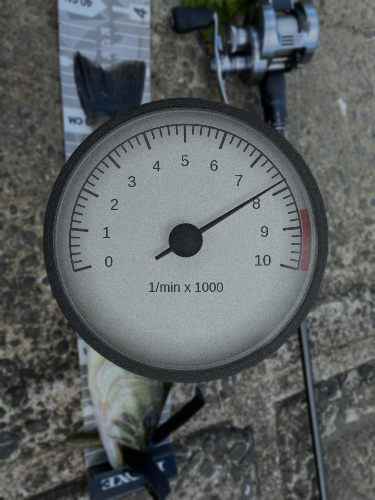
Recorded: value=7800 unit=rpm
